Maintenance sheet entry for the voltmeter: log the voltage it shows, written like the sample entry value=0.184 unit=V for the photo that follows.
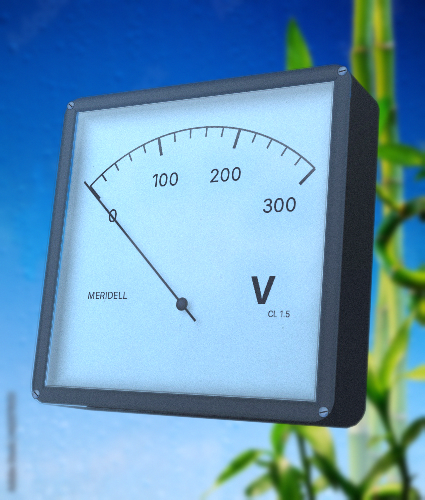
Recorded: value=0 unit=V
